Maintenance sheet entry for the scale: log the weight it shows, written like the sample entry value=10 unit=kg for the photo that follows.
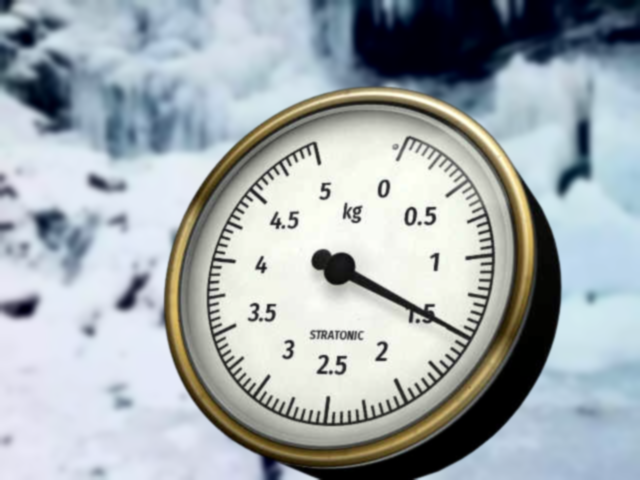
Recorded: value=1.5 unit=kg
